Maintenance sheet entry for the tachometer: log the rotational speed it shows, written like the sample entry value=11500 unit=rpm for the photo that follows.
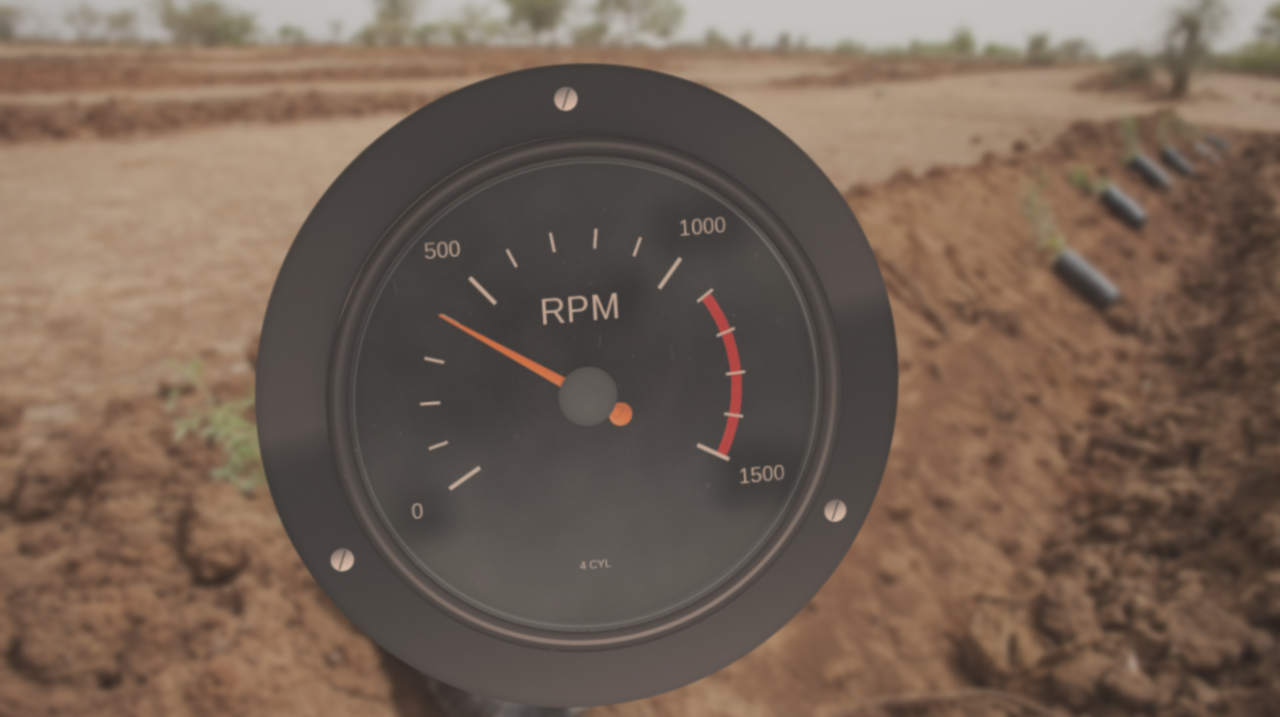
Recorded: value=400 unit=rpm
